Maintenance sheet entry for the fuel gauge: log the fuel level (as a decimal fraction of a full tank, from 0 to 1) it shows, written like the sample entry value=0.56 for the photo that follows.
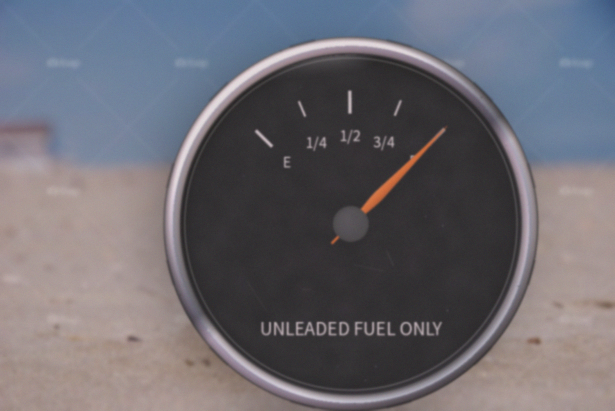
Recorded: value=1
